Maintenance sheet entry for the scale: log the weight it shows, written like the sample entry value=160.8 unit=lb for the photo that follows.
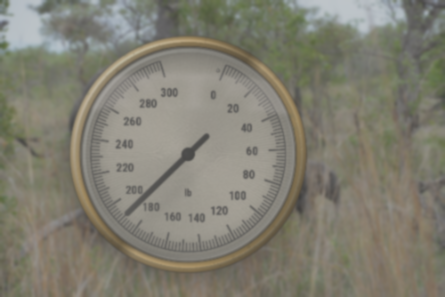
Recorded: value=190 unit=lb
